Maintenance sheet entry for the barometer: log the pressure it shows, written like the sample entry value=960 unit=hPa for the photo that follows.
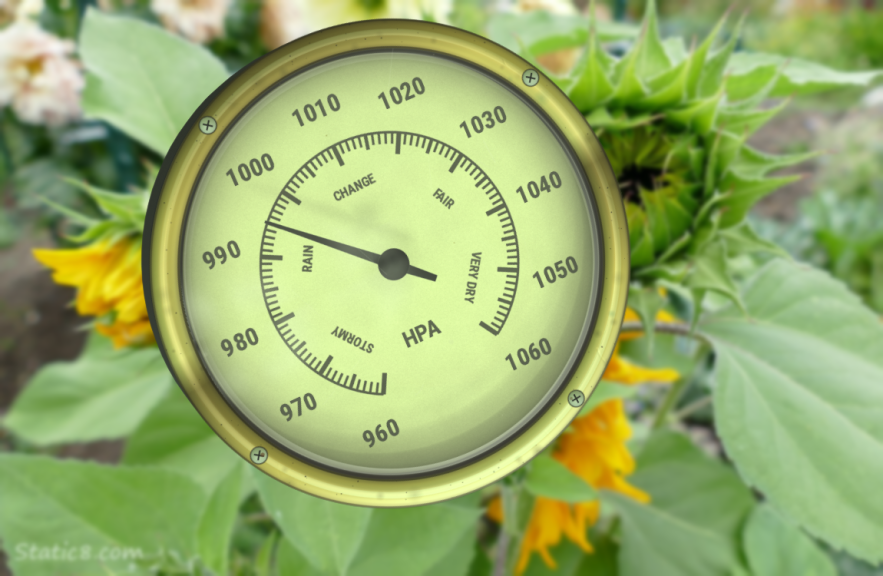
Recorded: value=995 unit=hPa
